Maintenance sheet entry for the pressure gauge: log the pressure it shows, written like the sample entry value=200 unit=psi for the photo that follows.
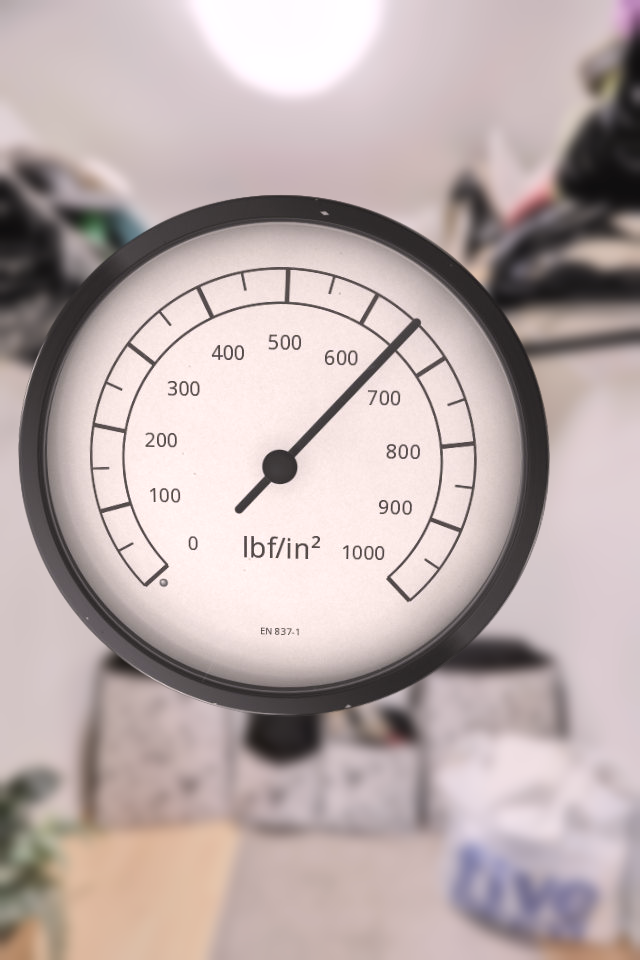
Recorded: value=650 unit=psi
